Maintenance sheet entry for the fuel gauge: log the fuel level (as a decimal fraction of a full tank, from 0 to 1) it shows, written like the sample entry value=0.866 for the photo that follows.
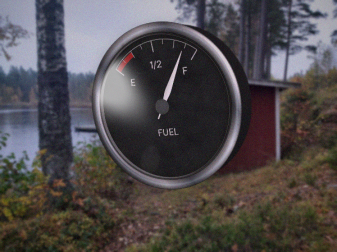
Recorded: value=0.875
